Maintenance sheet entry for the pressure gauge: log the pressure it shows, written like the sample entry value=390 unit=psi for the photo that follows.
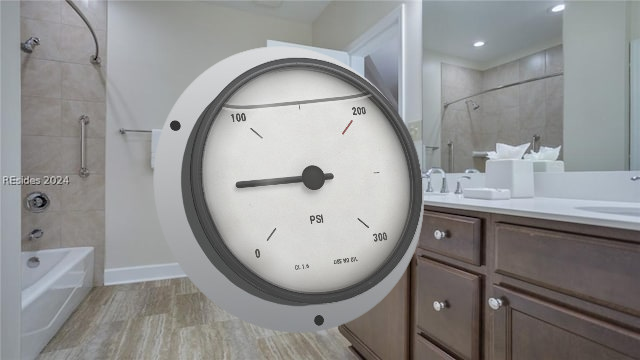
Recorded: value=50 unit=psi
